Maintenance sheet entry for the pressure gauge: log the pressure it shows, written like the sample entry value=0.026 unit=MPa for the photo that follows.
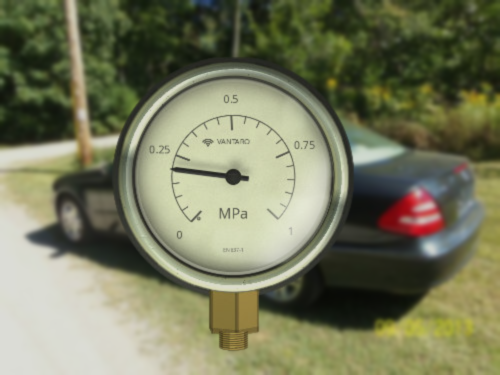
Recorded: value=0.2 unit=MPa
